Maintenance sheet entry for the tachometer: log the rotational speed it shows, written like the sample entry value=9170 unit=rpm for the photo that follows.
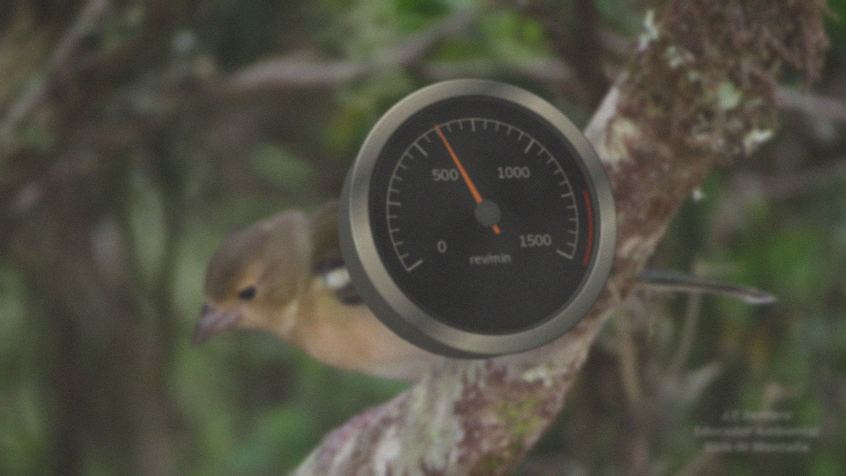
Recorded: value=600 unit=rpm
